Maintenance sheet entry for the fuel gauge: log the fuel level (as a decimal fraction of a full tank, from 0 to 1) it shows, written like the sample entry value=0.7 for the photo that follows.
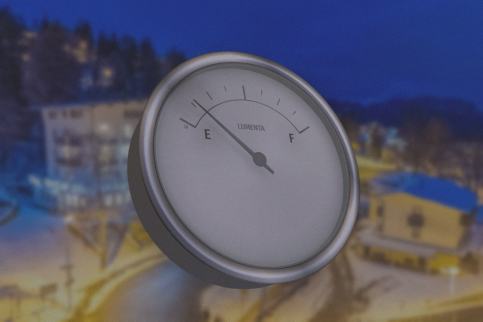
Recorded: value=0.125
